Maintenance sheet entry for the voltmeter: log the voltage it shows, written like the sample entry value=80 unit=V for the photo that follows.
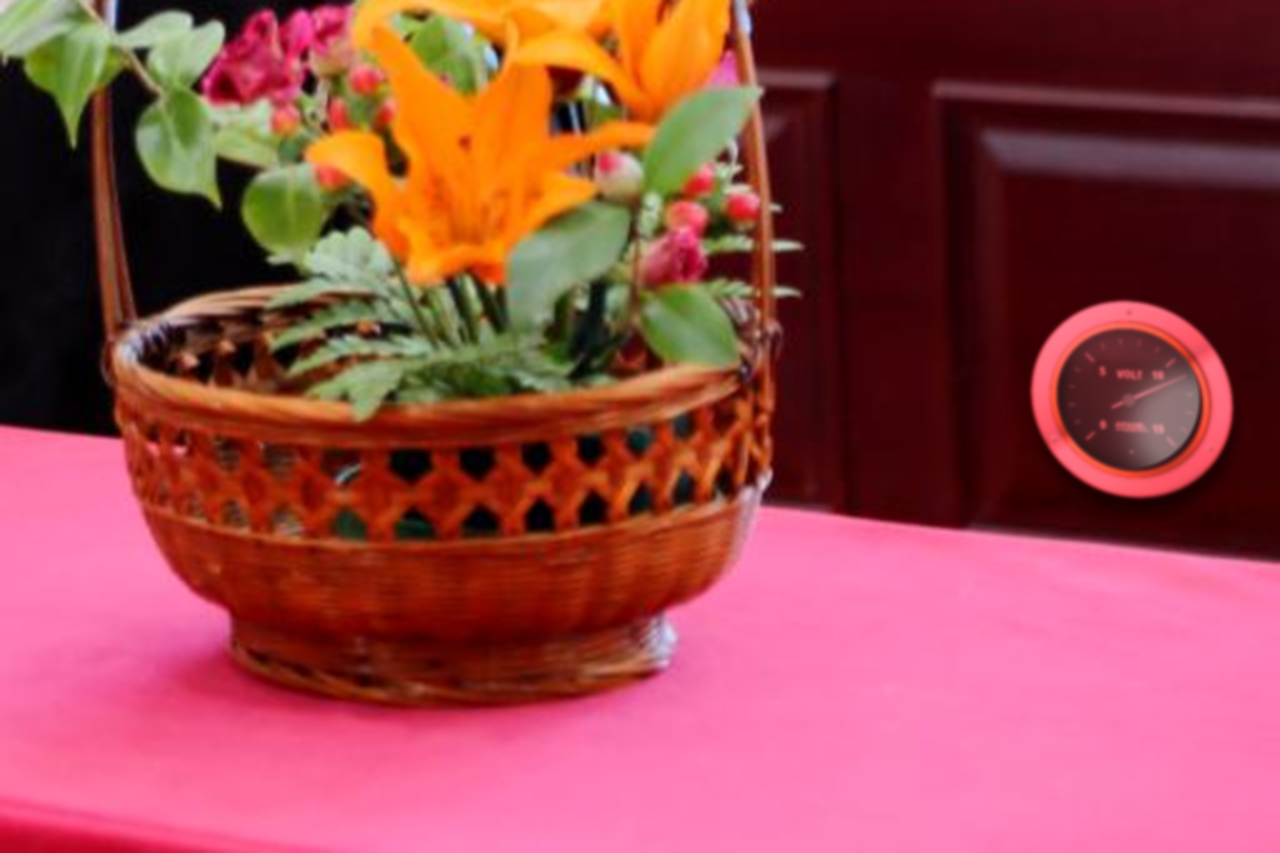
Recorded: value=11 unit=V
